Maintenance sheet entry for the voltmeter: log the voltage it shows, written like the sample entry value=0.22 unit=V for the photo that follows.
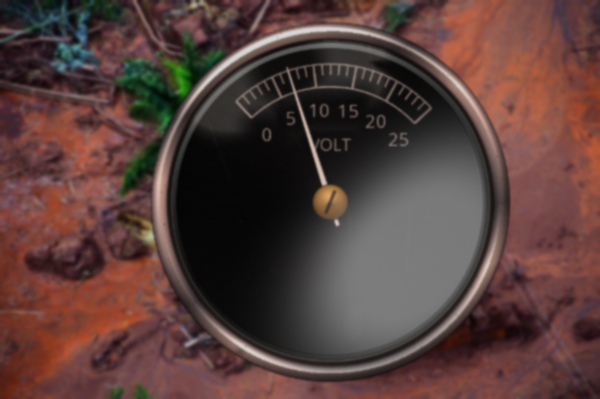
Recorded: value=7 unit=V
